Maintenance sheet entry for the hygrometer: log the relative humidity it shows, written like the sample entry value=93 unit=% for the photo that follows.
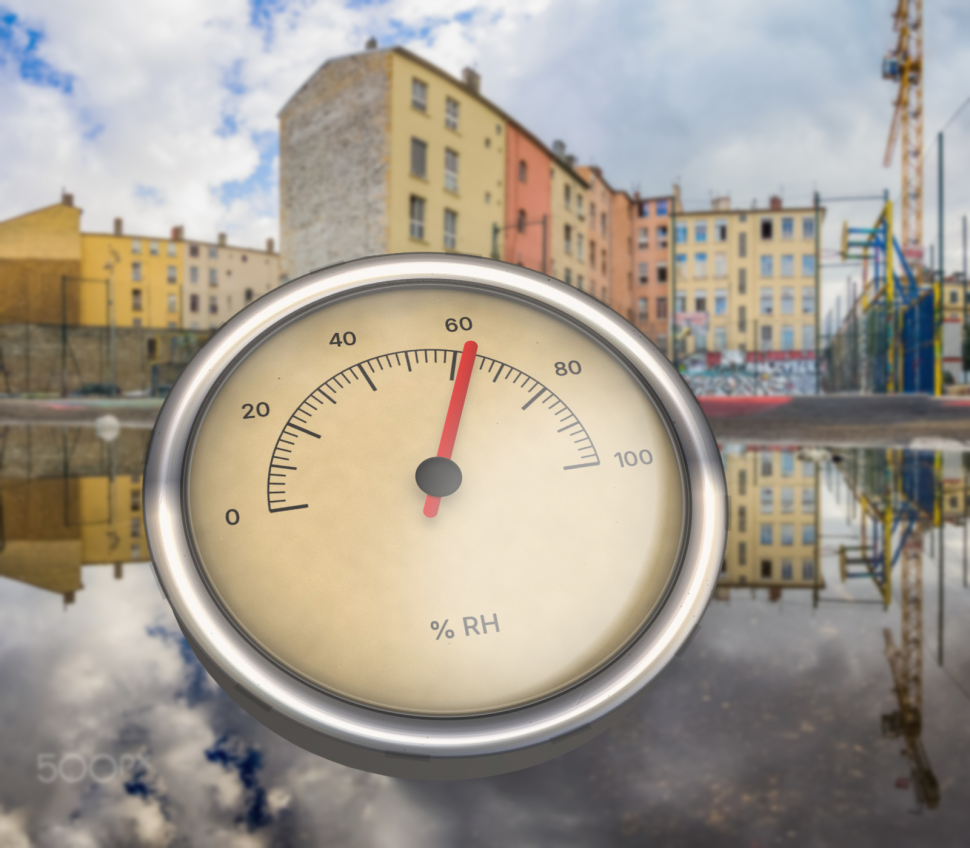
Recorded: value=63 unit=%
